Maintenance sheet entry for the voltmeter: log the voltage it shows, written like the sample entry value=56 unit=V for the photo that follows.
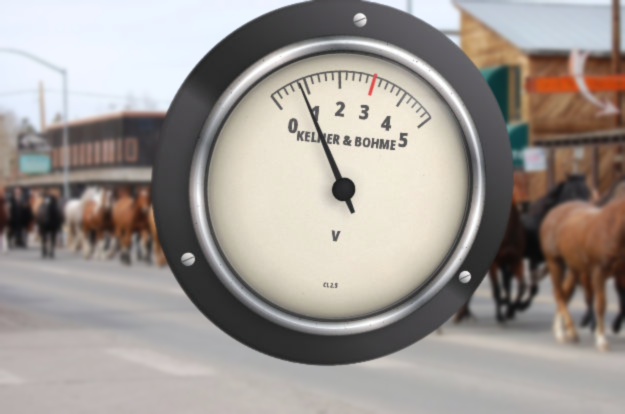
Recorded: value=0.8 unit=V
